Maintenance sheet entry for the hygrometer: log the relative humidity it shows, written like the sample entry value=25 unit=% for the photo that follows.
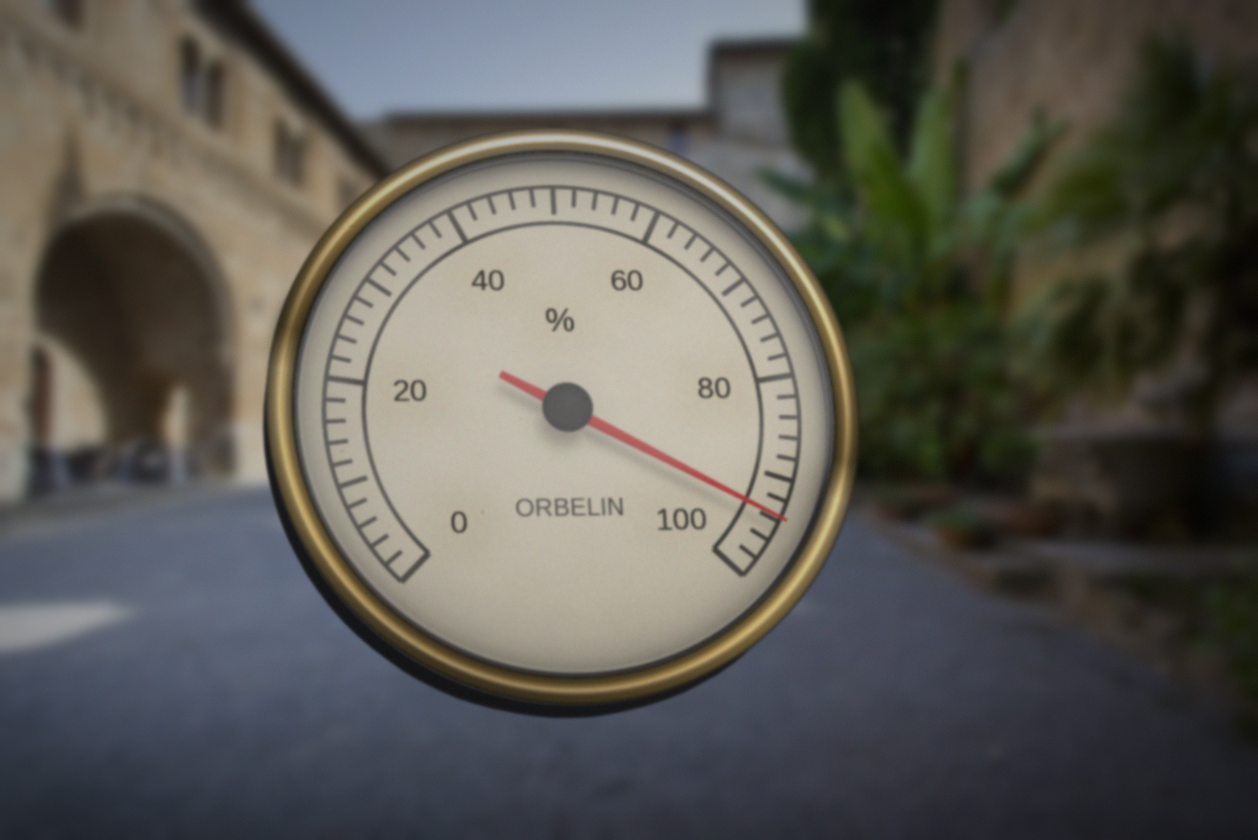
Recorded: value=94 unit=%
